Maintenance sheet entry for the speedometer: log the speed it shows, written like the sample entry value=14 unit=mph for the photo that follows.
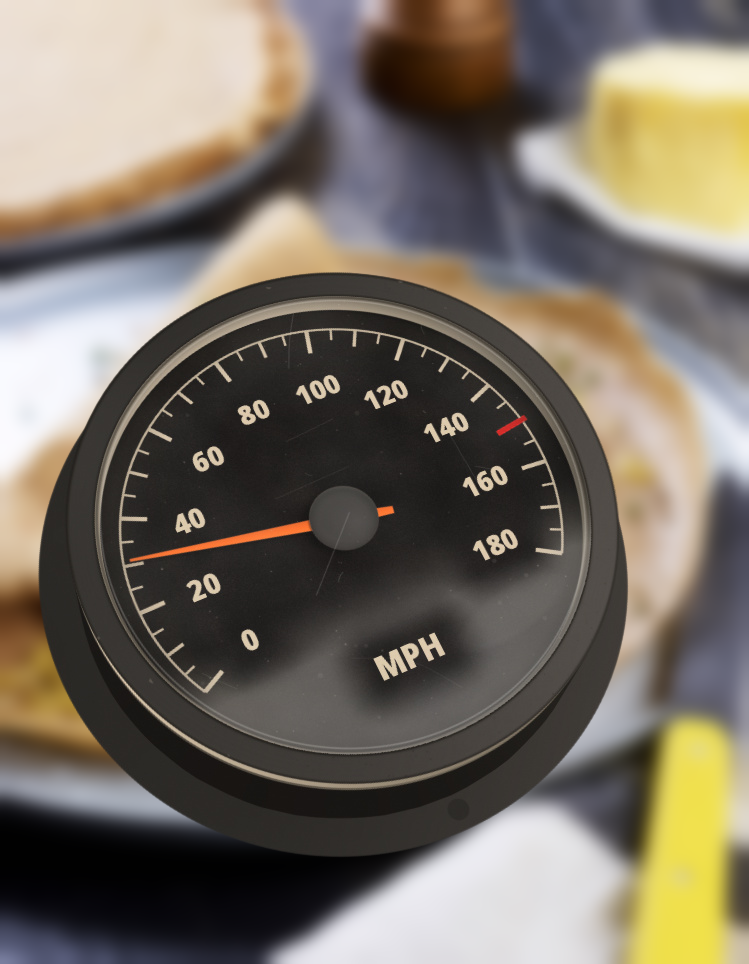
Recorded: value=30 unit=mph
